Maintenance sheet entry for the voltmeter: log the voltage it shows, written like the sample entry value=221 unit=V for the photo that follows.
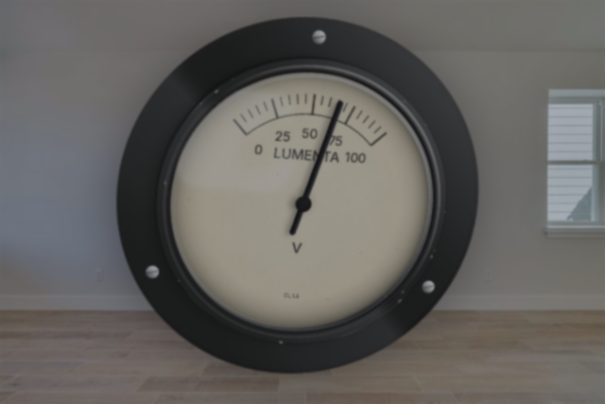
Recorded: value=65 unit=V
